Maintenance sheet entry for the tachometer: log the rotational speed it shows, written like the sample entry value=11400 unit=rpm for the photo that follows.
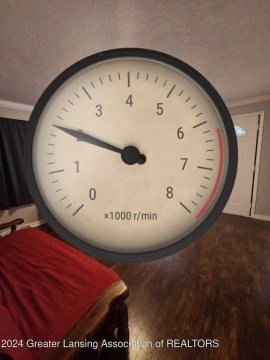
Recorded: value=2000 unit=rpm
